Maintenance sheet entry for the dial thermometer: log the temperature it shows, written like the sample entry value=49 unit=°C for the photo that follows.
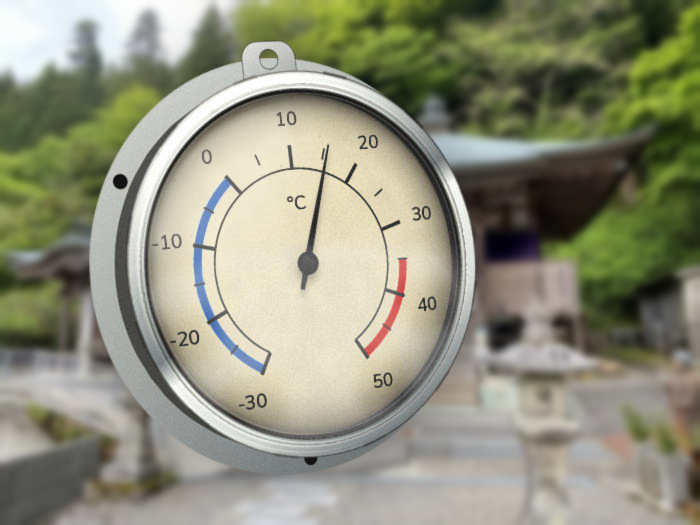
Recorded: value=15 unit=°C
